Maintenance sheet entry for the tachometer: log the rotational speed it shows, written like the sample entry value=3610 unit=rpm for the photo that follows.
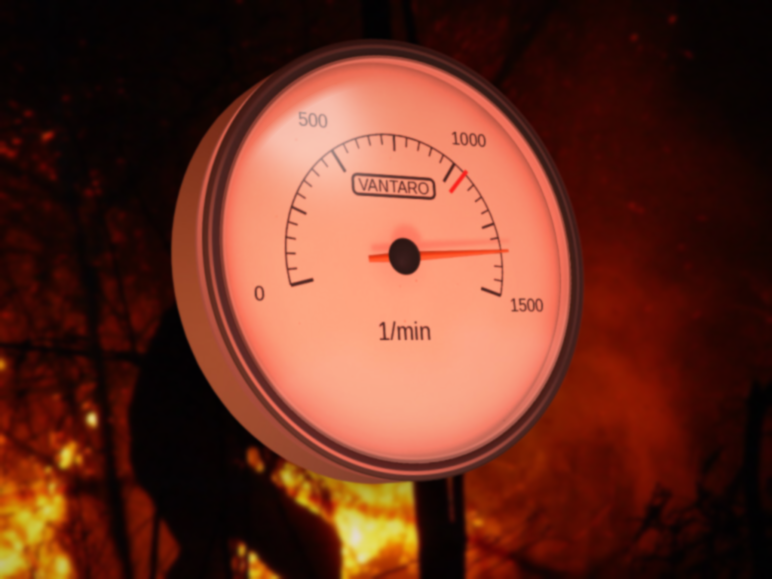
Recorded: value=1350 unit=rpm
